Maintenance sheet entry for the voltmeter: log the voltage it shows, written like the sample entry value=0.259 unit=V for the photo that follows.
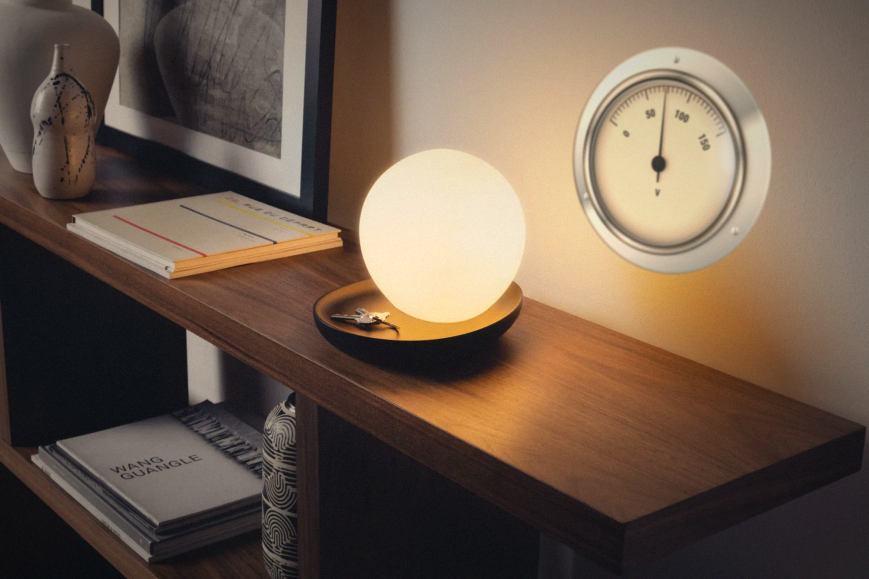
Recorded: value=75 unit=V
